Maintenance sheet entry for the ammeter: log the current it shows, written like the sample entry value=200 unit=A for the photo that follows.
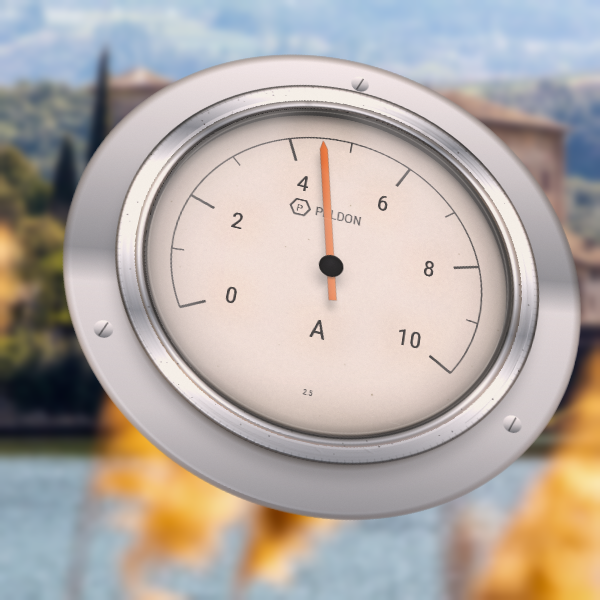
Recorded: value=4.5 unit=A
